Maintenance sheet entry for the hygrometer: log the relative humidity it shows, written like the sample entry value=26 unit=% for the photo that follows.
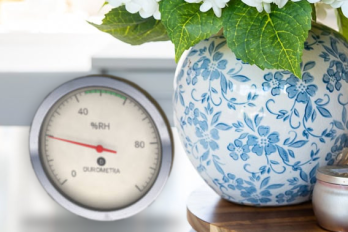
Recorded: value=20 unit=%
